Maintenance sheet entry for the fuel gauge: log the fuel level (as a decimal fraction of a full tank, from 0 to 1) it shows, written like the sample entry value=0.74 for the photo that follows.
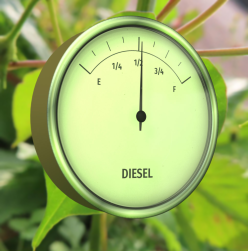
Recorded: value=0.5
